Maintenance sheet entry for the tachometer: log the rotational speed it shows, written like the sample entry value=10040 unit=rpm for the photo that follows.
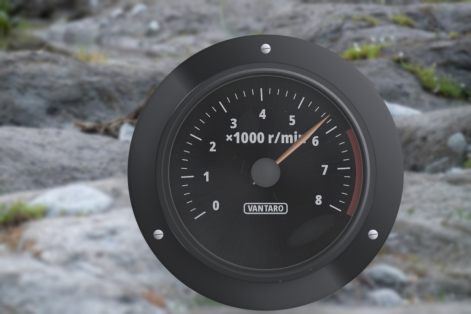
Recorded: value=5700 unit=rpm
